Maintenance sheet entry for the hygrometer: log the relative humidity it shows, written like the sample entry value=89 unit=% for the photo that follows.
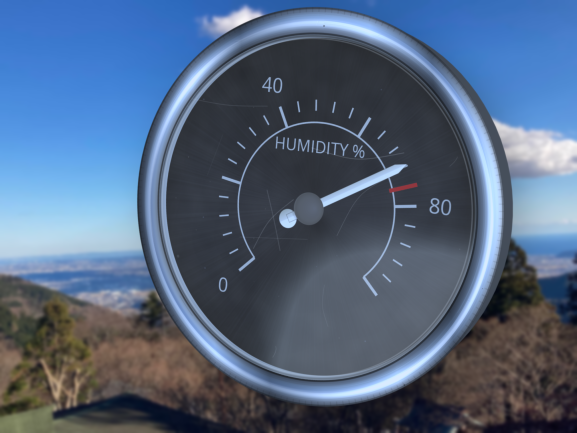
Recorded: value=72 unit=%
